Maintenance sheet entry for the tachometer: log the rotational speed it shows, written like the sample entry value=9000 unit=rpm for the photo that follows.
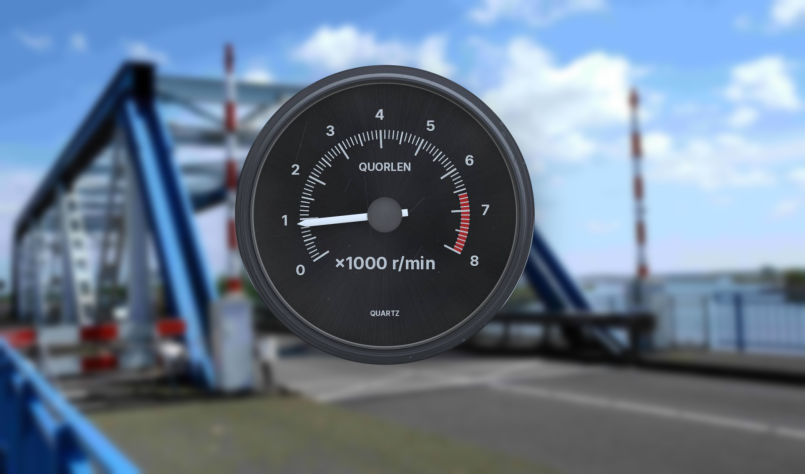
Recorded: value=900 unit=rpm
